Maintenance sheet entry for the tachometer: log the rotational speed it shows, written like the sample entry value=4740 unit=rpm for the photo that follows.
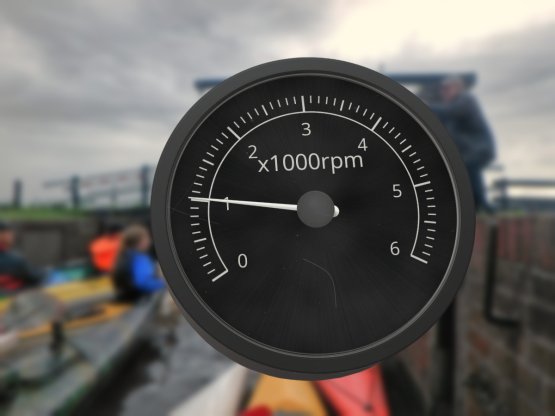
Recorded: value=1000 unit=rpm
